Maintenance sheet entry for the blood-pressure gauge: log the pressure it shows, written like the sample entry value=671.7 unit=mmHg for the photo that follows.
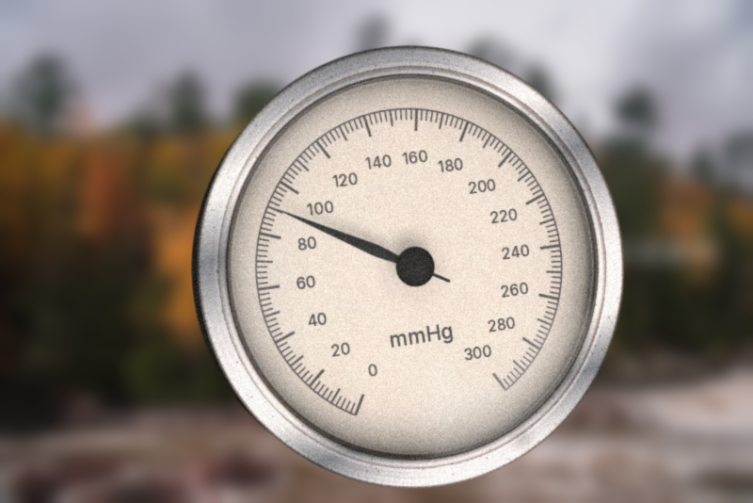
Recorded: value=90 unit=mmHg
